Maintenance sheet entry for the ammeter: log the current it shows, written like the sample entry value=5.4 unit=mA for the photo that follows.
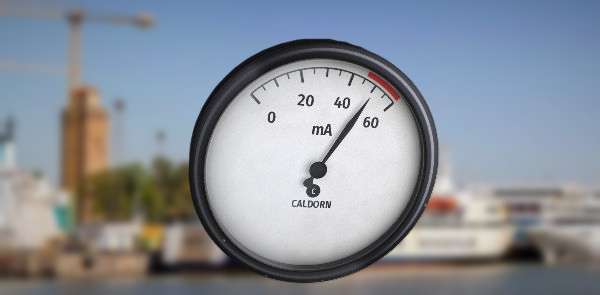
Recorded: value=50 unit=mA
